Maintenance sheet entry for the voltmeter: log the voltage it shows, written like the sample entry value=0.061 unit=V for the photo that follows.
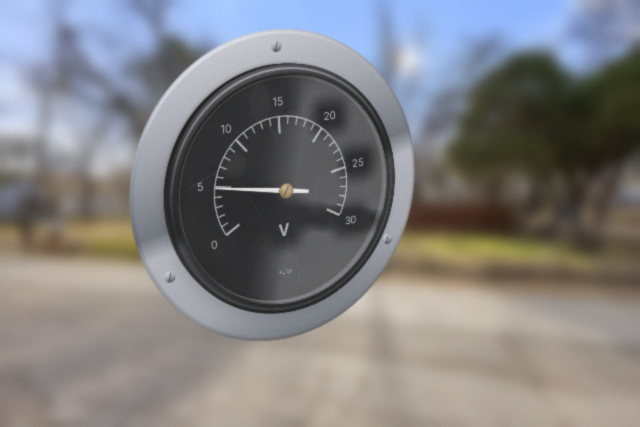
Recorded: value=5 unit=V
